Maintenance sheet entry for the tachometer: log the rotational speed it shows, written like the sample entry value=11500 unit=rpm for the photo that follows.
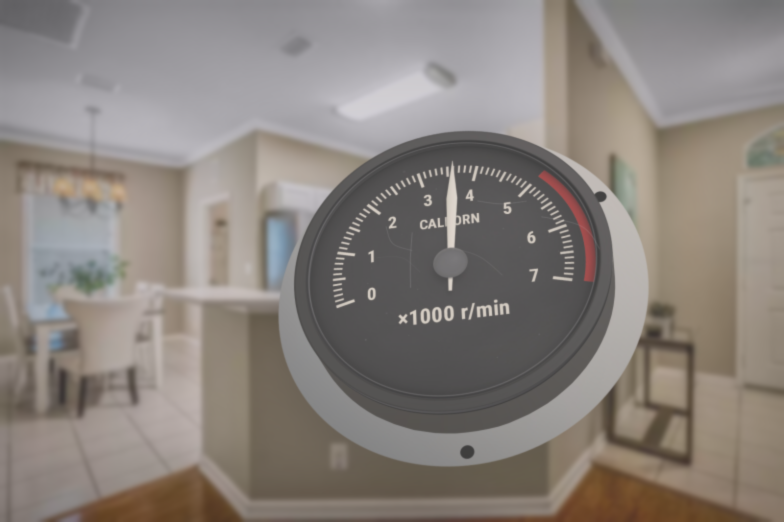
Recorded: value=3600 unit=rpm
